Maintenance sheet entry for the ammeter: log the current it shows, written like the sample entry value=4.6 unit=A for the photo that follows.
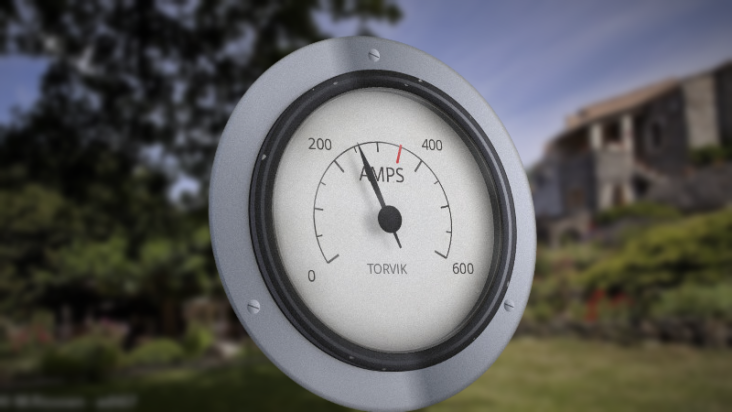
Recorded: value=250 unit=A
